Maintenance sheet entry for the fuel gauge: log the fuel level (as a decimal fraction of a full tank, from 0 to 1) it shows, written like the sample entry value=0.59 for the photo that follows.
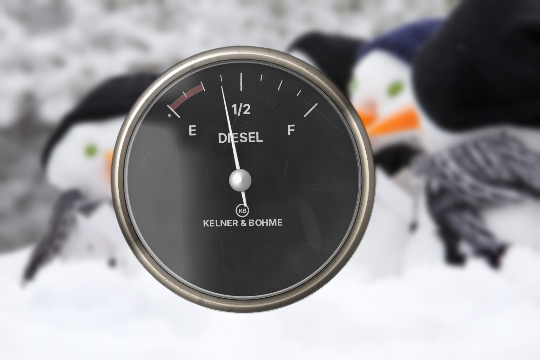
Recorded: value=0.375
